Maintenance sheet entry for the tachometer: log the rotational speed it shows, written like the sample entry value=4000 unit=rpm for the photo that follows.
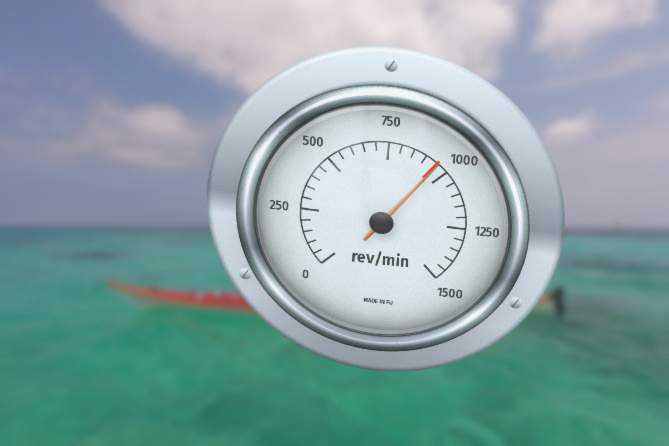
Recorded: value=950 unit=rpm
